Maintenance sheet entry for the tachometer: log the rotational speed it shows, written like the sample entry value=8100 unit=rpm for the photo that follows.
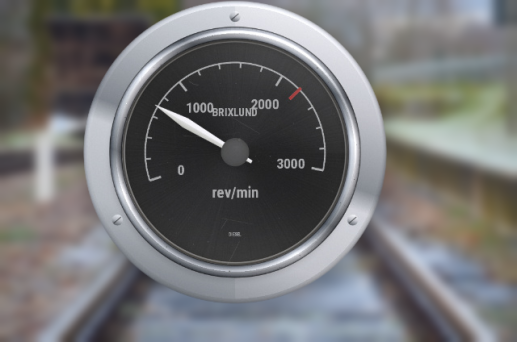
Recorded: value=700 unit=rpm
